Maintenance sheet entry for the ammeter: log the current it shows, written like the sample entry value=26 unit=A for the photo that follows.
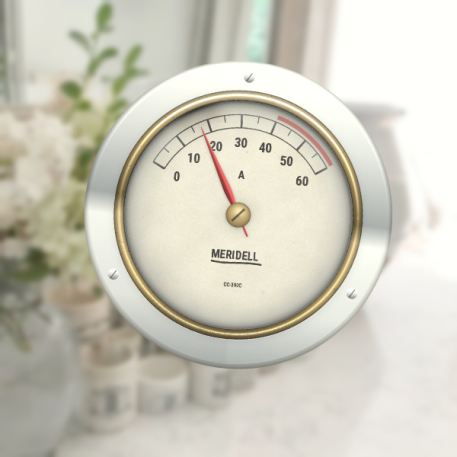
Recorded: value=17.5 unit=A
